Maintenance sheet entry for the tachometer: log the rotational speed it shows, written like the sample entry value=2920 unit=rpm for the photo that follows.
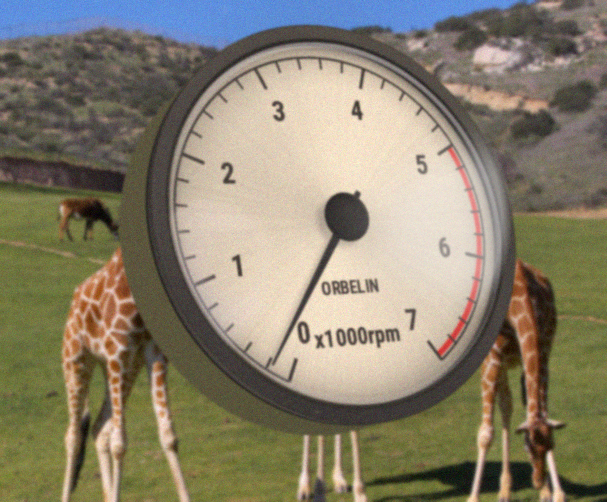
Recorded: value=200 unit=rpm
